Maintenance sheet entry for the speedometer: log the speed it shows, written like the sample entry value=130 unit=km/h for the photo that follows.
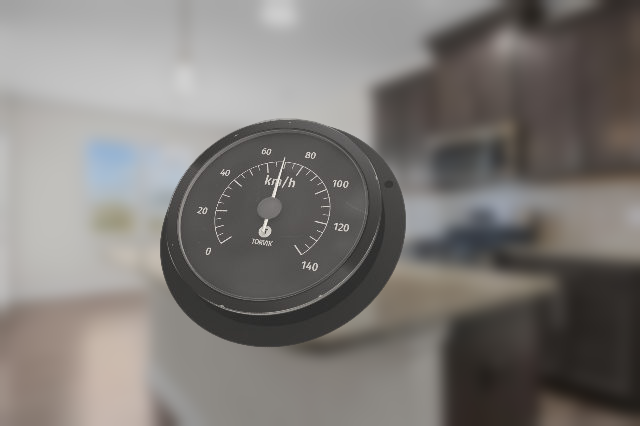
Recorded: value=70 unit=km/h
